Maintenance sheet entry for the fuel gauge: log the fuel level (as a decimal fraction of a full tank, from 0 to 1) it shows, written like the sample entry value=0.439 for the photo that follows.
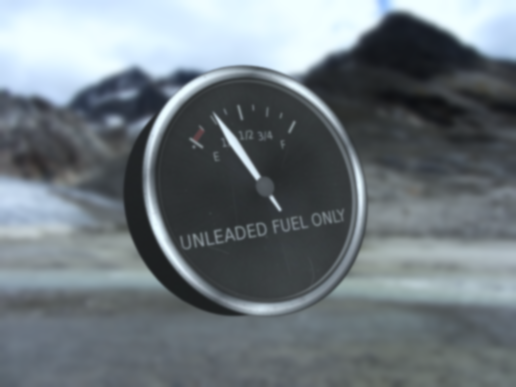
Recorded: value=0.25
